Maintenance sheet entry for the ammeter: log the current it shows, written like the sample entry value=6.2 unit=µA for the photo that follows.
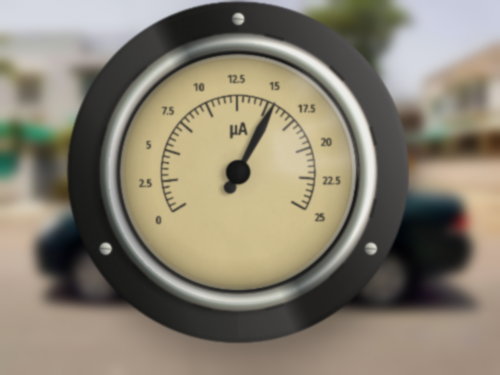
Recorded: value=15.5 unit=µA
